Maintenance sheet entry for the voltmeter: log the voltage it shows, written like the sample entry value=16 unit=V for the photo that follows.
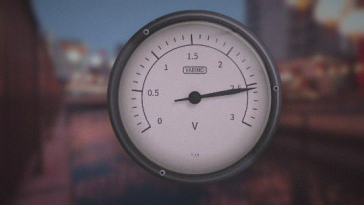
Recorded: value=2.55 unit=V
